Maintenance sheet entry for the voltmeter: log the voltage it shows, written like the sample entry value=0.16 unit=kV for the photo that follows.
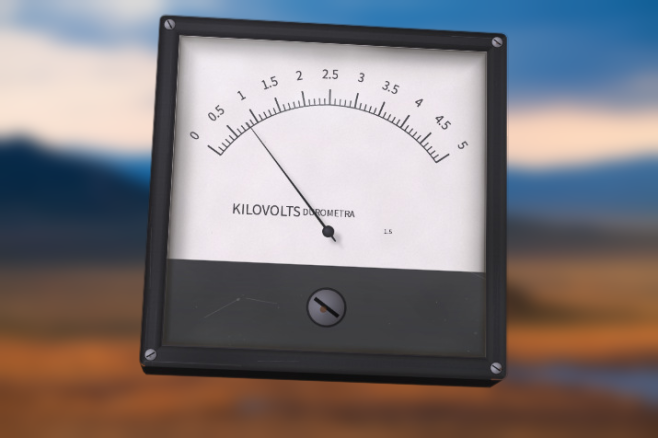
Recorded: value=0.8 unit=kV
